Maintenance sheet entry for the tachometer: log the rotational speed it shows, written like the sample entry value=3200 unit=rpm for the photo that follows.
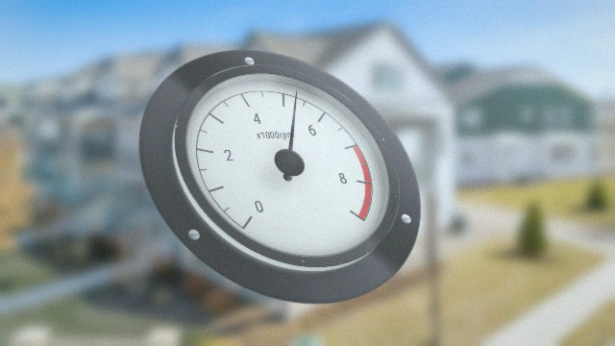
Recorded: value=5250 unit=rpm
